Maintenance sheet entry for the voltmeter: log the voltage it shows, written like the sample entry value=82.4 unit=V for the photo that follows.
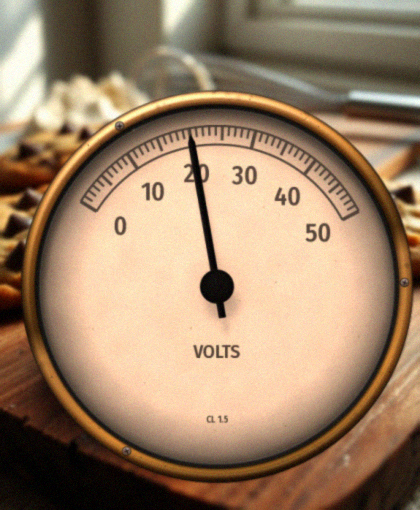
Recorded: value=20 unit=V
